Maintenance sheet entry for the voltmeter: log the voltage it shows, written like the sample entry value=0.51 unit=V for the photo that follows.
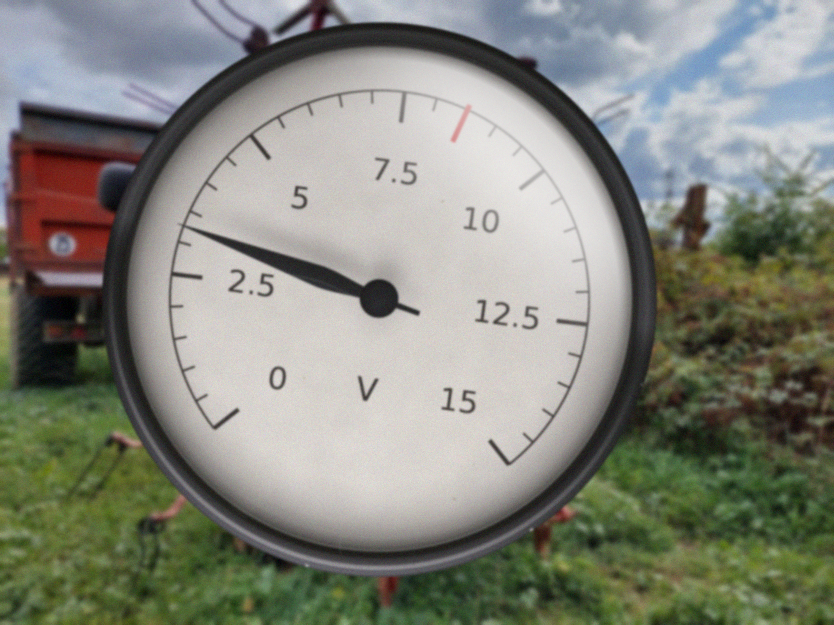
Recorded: value=3.25 unit=V
